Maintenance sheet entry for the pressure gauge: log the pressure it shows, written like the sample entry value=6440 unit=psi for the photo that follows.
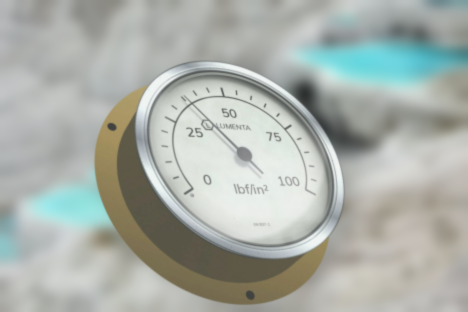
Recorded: value=35 unit=psi
